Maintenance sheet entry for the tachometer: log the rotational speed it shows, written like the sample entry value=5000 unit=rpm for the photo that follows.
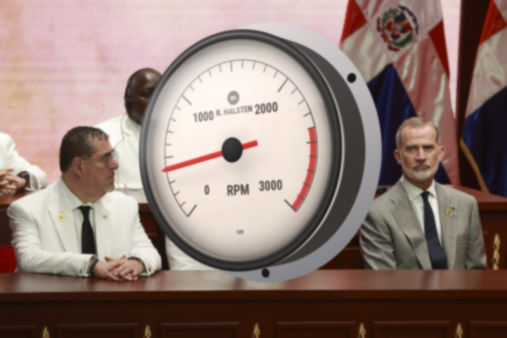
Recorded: value=400 unit=rpm
